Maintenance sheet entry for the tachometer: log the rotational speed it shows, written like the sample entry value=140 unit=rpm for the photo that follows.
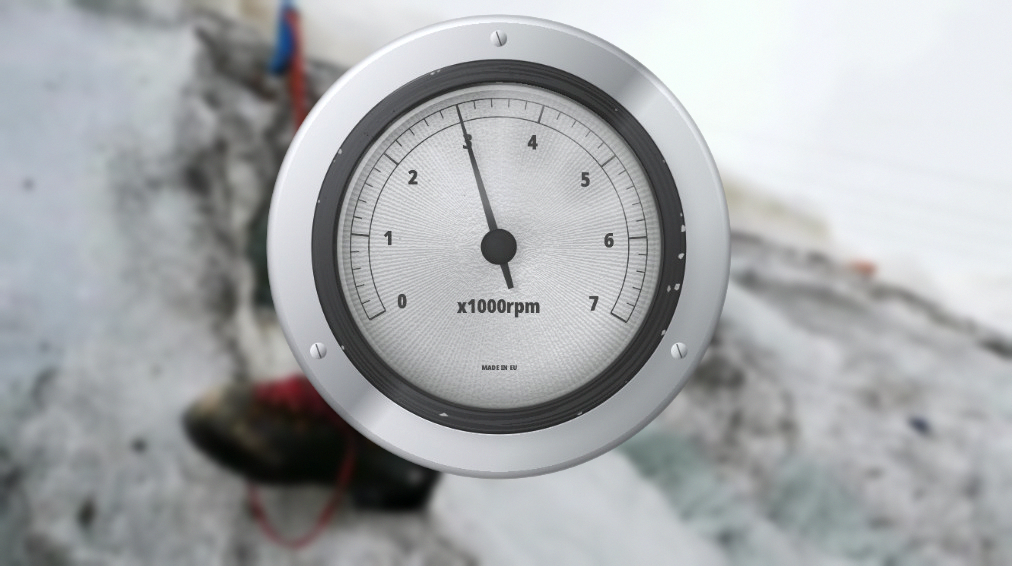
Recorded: value=3000 unit=rpm
